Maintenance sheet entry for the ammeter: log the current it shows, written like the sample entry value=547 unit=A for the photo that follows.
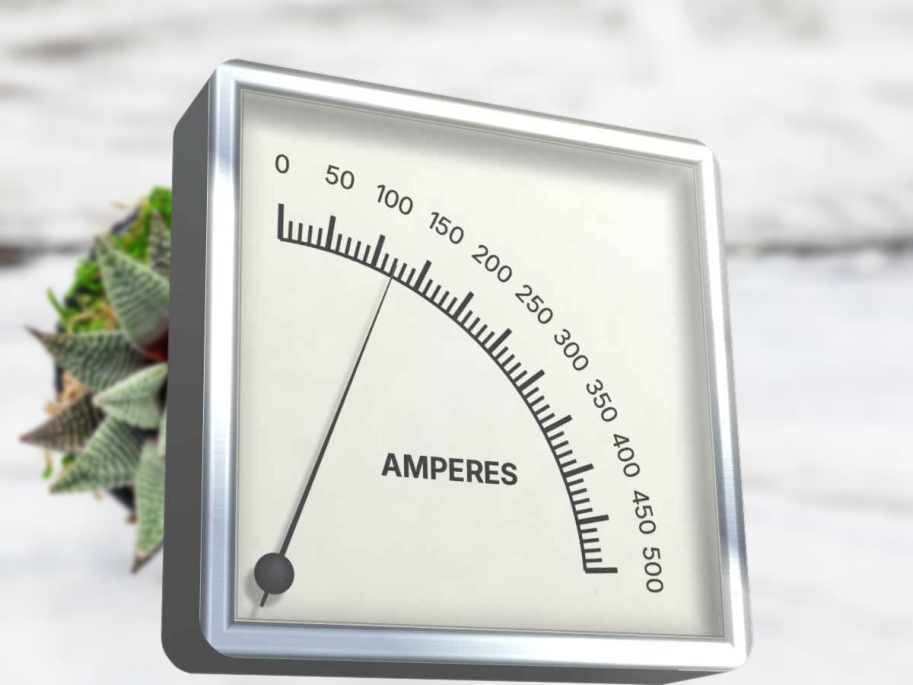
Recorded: value=120 unit=A
